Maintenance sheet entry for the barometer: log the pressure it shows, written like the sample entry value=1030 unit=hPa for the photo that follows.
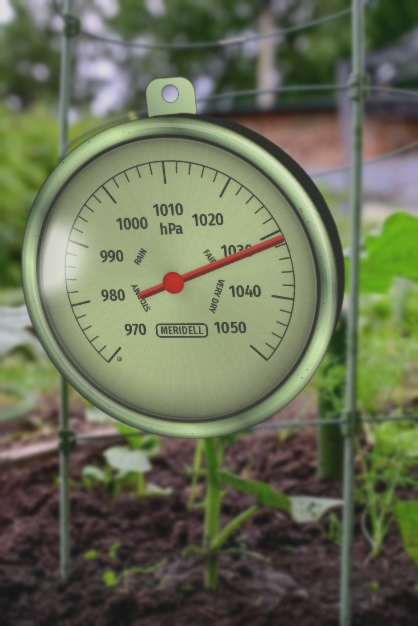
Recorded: value=1031 unit=hPa
